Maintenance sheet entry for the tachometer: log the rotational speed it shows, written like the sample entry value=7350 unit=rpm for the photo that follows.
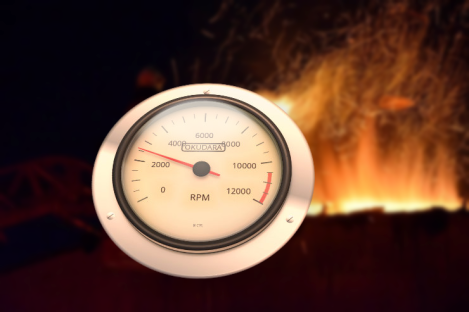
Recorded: value=2500 unit=rpm
